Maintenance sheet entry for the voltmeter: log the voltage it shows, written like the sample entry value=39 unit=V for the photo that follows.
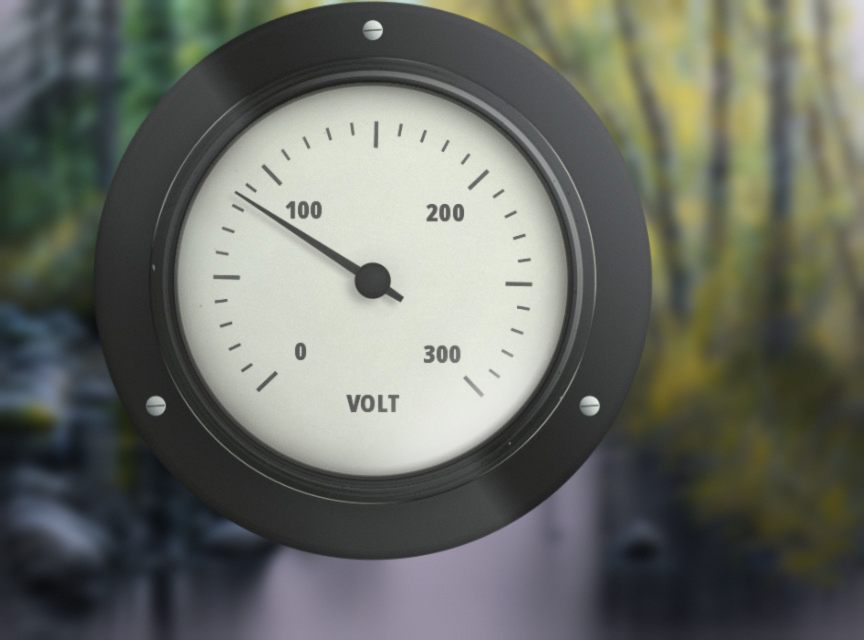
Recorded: value=85 unit=V
